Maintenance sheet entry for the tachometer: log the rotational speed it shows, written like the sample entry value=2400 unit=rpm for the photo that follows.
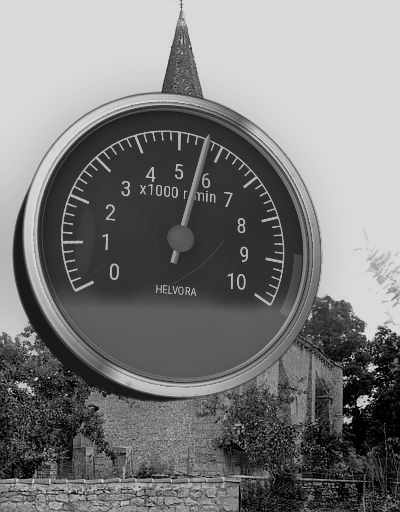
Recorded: value=5600 unit=rpm
